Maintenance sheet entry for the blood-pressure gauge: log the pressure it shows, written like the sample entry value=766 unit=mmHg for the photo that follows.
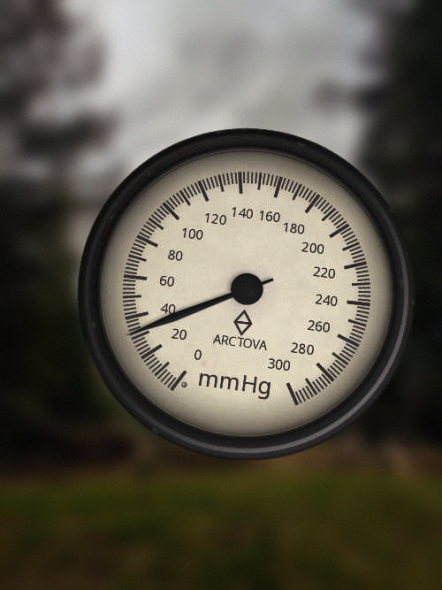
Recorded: value=32 unit=mmHg
